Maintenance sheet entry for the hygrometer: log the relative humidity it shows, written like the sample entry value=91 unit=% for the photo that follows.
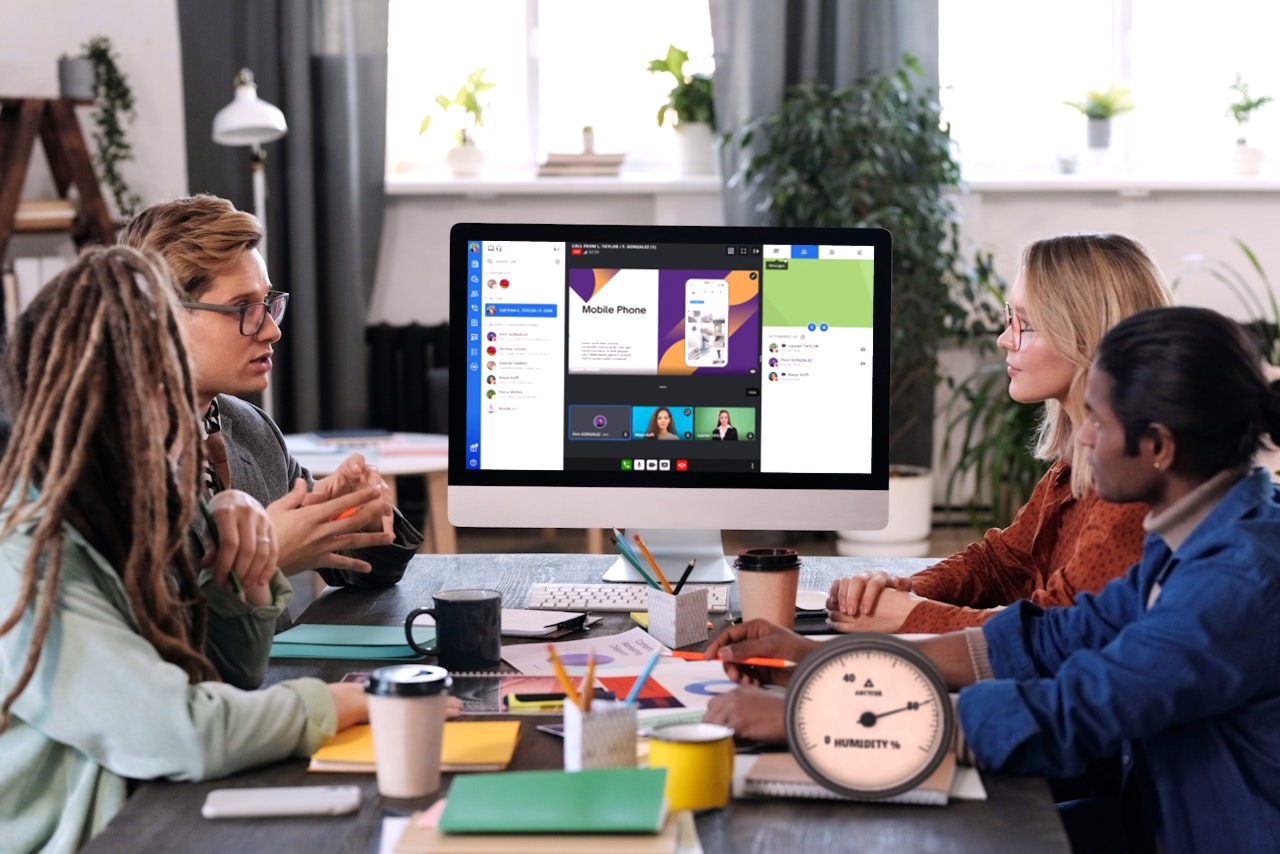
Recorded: value=80 unit=%
